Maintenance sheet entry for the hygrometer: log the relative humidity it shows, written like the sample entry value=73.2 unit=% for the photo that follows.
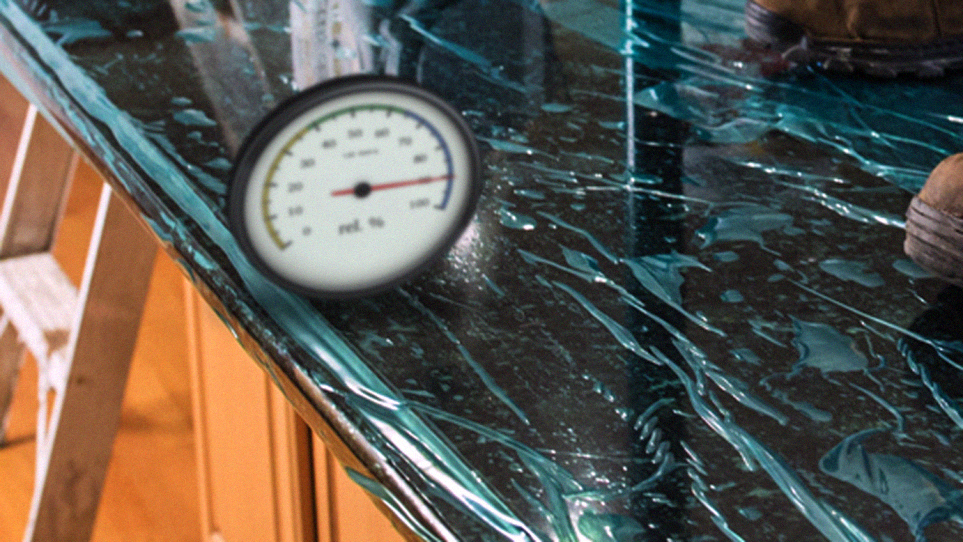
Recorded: value=90 unit=%
